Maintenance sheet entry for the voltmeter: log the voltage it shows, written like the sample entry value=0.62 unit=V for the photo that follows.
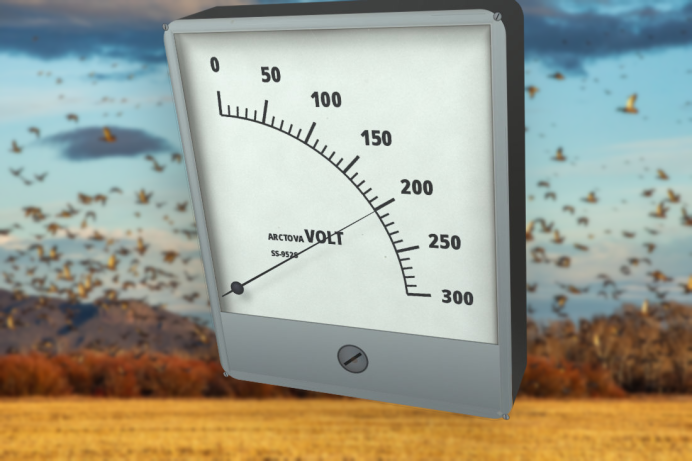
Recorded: value=200 unit=V
